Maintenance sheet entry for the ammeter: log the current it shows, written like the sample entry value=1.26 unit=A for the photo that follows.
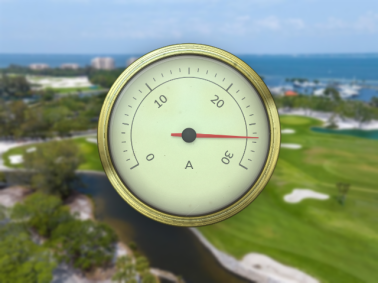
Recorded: value=26.5 unit=A
